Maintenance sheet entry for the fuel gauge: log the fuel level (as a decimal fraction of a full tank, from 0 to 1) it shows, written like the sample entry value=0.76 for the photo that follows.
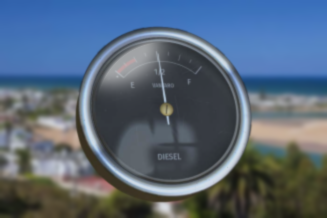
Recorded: value=0.5
